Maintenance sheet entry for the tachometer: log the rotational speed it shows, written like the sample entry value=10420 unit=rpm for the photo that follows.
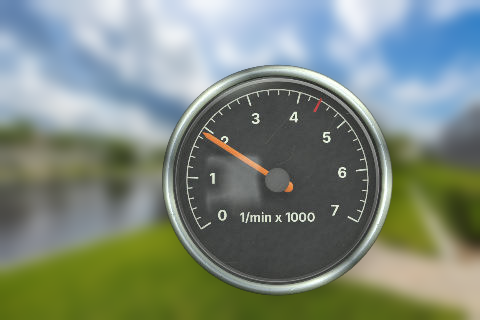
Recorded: value=1900 unit=rpm
